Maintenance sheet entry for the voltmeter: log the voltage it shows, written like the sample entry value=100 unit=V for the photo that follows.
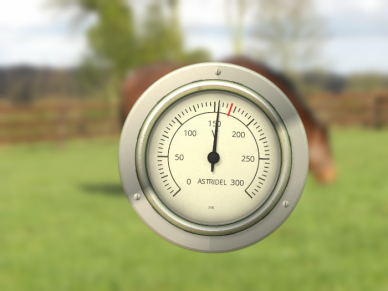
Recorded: value=155 unit=V
